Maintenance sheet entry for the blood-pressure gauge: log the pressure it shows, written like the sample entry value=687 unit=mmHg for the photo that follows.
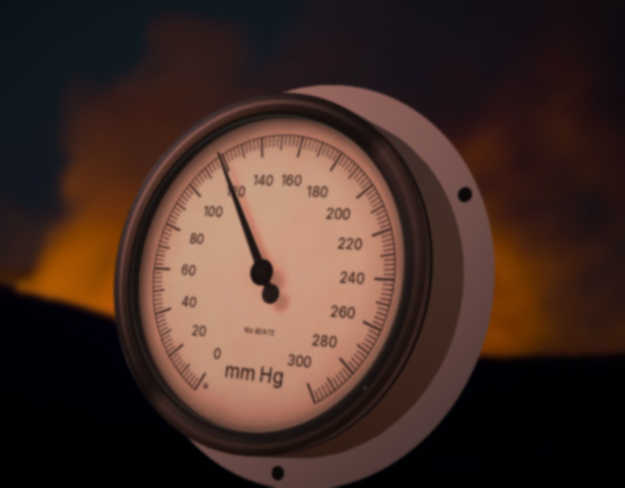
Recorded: value=120 unit=mmHg
